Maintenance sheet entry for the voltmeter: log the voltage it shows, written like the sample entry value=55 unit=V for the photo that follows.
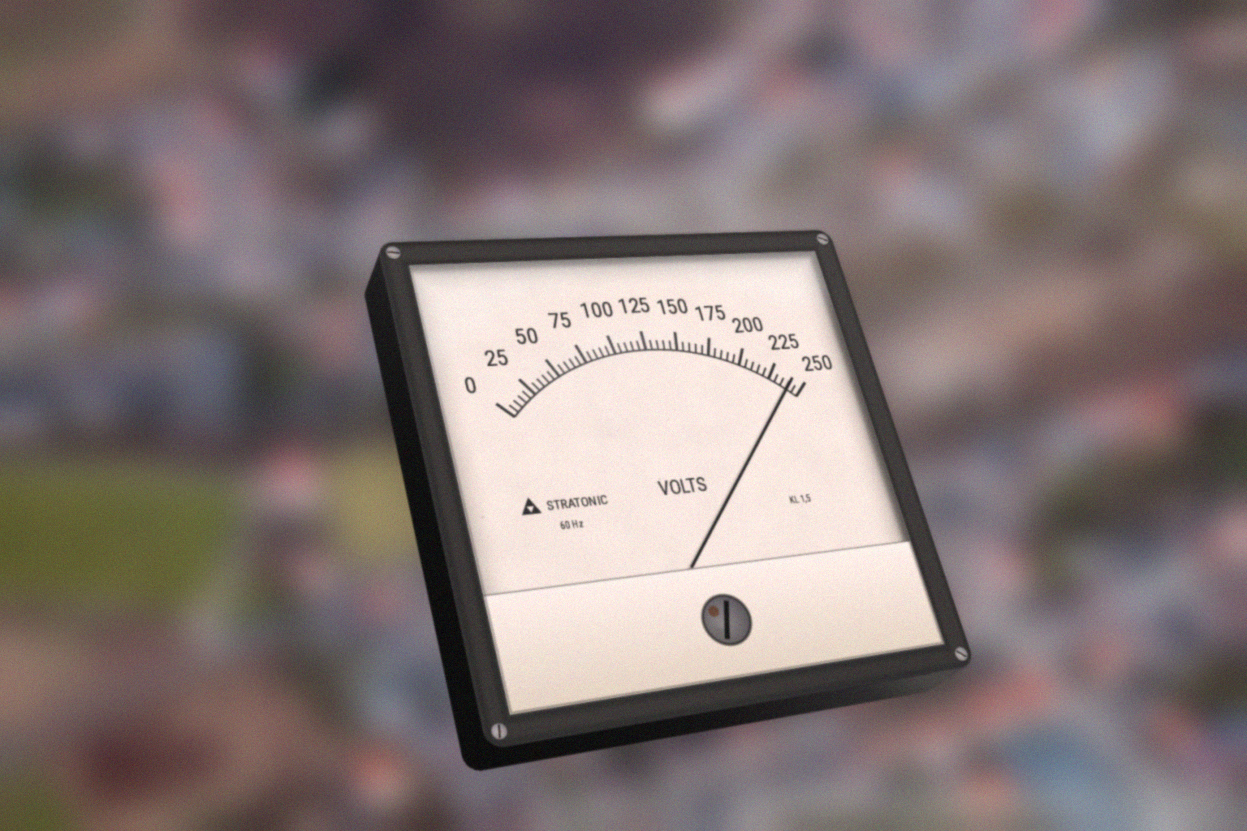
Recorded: value=240 unit=V
